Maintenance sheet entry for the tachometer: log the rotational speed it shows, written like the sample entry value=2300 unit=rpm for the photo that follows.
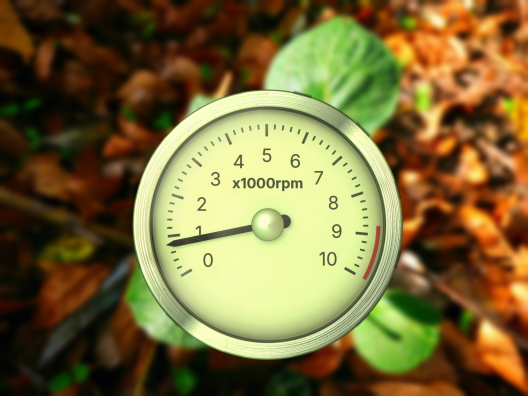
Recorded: value=800 unit=rpm
